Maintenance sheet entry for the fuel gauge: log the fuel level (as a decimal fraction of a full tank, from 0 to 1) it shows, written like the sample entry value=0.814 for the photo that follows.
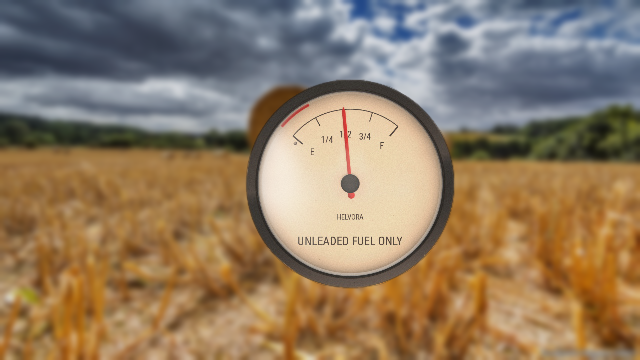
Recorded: value=0.5
